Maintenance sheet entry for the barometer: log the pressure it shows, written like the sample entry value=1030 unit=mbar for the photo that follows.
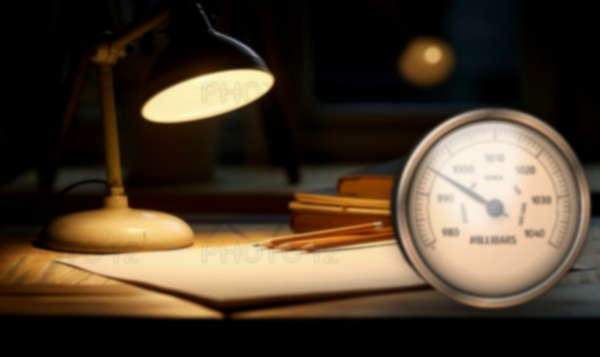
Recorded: value=995 unit=mbar
